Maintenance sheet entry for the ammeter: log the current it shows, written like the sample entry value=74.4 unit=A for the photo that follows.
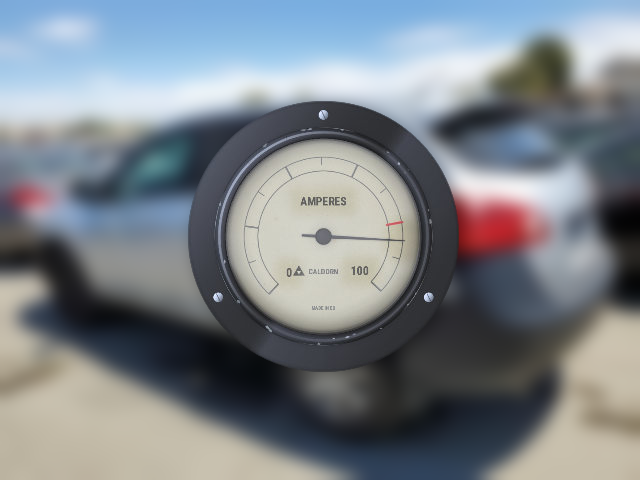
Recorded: value=85 unit=A
